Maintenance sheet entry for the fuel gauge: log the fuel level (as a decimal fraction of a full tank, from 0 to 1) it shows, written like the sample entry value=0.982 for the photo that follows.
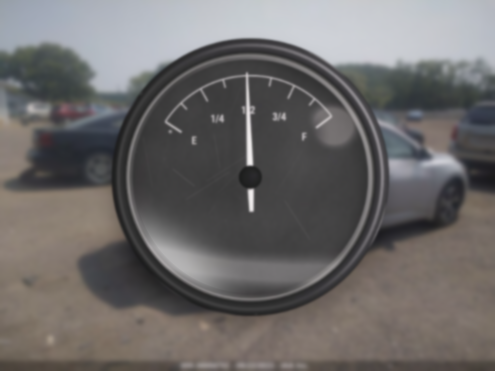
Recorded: value=0.5
